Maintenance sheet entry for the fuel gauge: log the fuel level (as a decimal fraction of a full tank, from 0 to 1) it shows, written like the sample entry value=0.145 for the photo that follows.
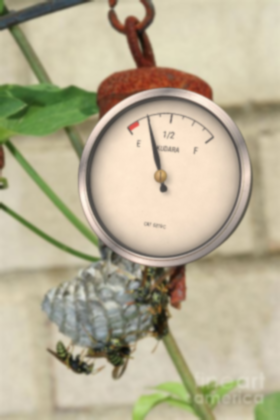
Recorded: value=0.25
